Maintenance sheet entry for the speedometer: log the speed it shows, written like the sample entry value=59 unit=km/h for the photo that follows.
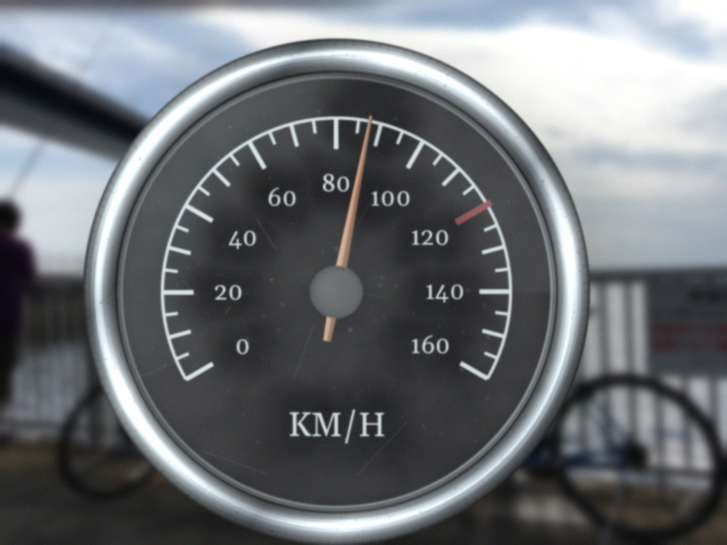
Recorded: value=87.5 unit=km/h
